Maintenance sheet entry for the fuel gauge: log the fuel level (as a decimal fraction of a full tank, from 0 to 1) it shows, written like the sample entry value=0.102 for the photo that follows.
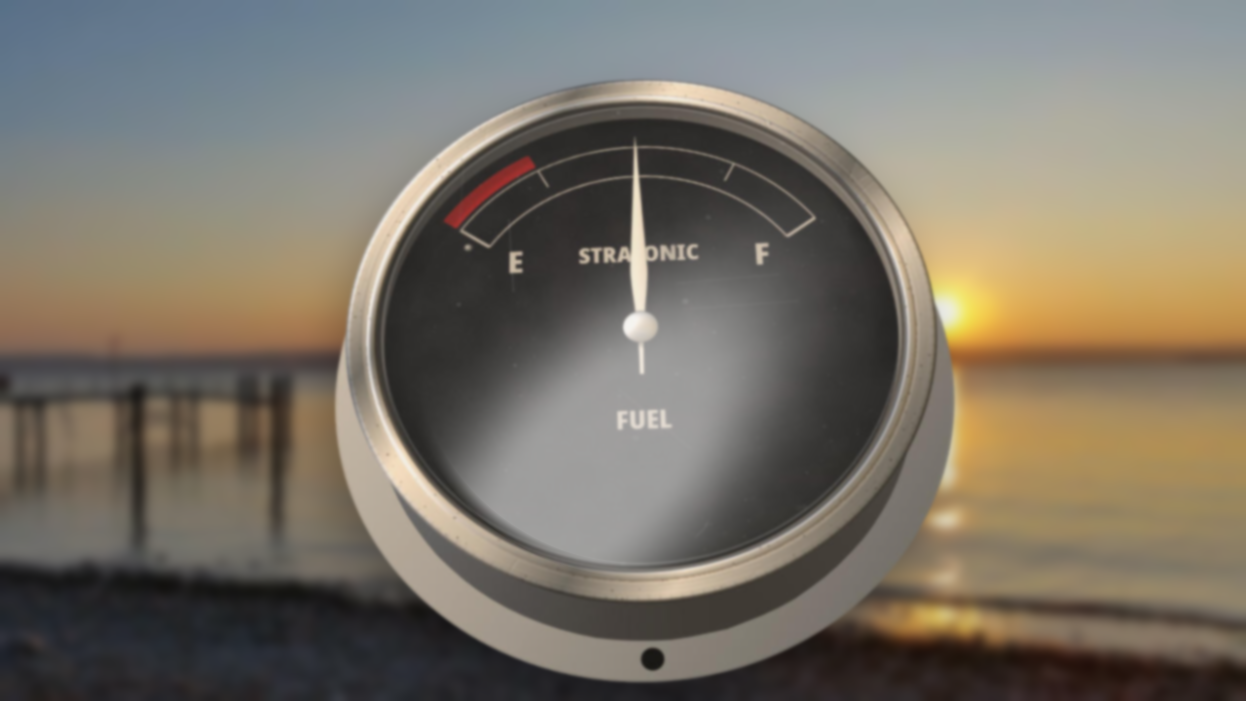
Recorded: value=0.5
